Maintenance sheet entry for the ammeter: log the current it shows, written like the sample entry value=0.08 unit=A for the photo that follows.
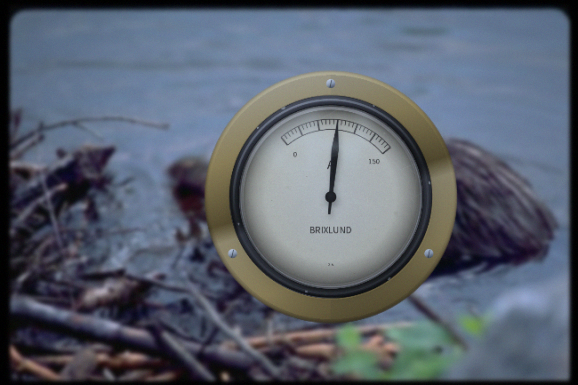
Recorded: value=75 unit=A
